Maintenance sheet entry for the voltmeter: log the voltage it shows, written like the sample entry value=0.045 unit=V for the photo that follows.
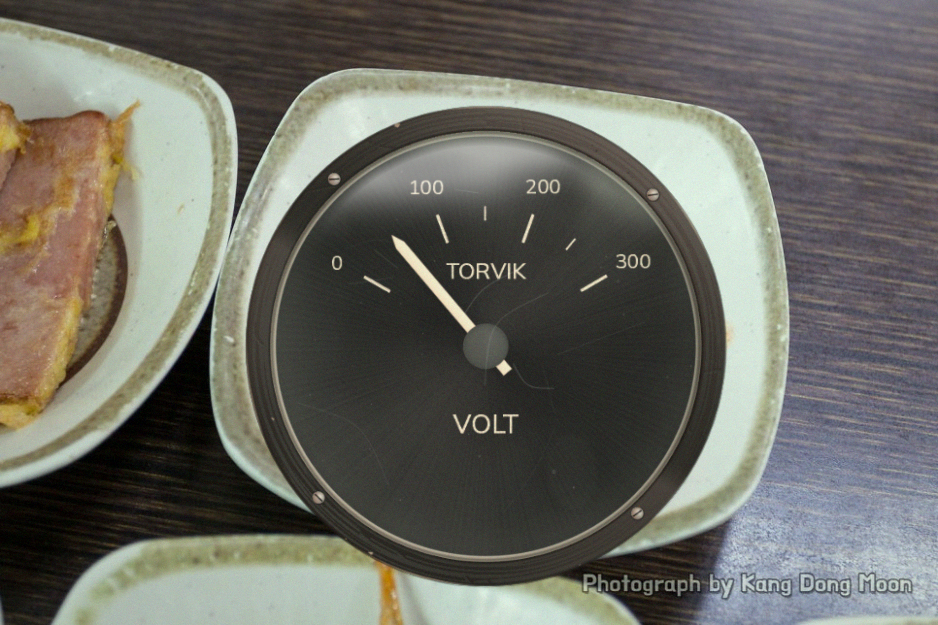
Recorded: value=50 unit=V
